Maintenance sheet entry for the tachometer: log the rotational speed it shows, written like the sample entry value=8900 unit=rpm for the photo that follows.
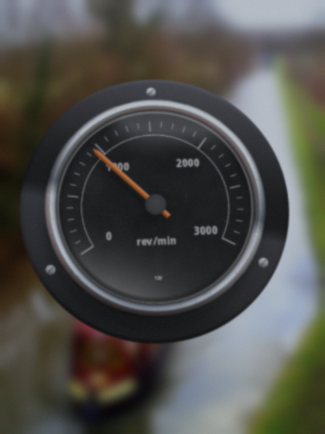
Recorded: value=950 unit=rpm
